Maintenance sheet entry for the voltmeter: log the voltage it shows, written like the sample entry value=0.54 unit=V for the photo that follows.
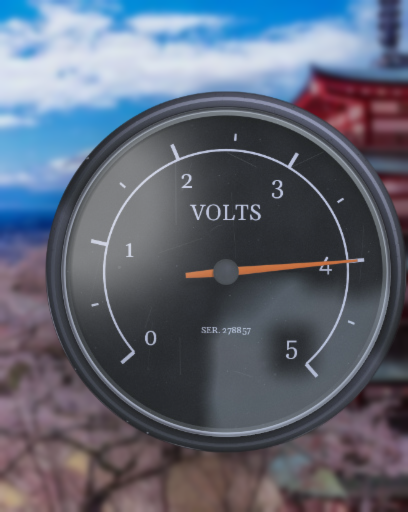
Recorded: value=4 unit=V
